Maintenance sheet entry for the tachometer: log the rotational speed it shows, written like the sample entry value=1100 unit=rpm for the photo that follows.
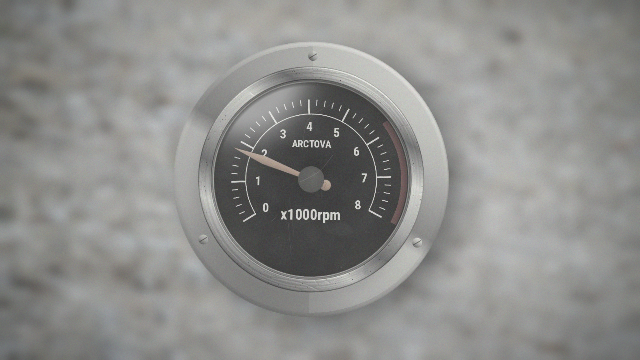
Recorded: value=1800 unit=rpm
